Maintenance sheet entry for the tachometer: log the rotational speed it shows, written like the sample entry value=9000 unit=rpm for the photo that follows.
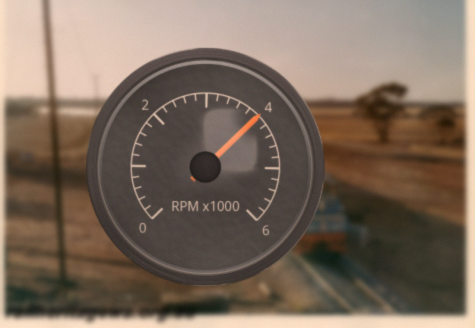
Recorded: value=4000 unit=rpm
